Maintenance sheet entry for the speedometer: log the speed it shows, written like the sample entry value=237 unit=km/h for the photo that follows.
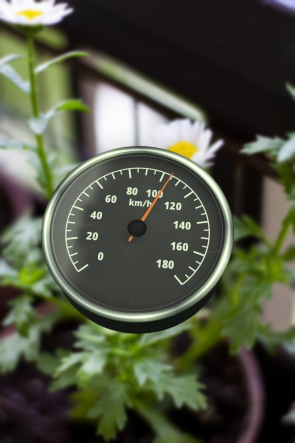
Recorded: value=105 unit=km/h
